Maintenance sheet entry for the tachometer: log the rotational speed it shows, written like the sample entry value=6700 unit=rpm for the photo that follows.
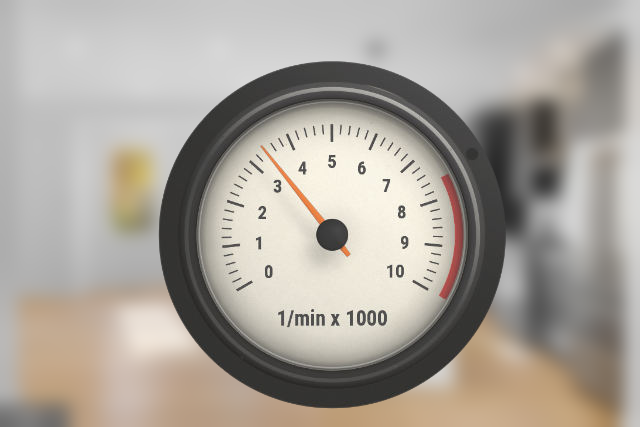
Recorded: value=3400 unit=rpm
